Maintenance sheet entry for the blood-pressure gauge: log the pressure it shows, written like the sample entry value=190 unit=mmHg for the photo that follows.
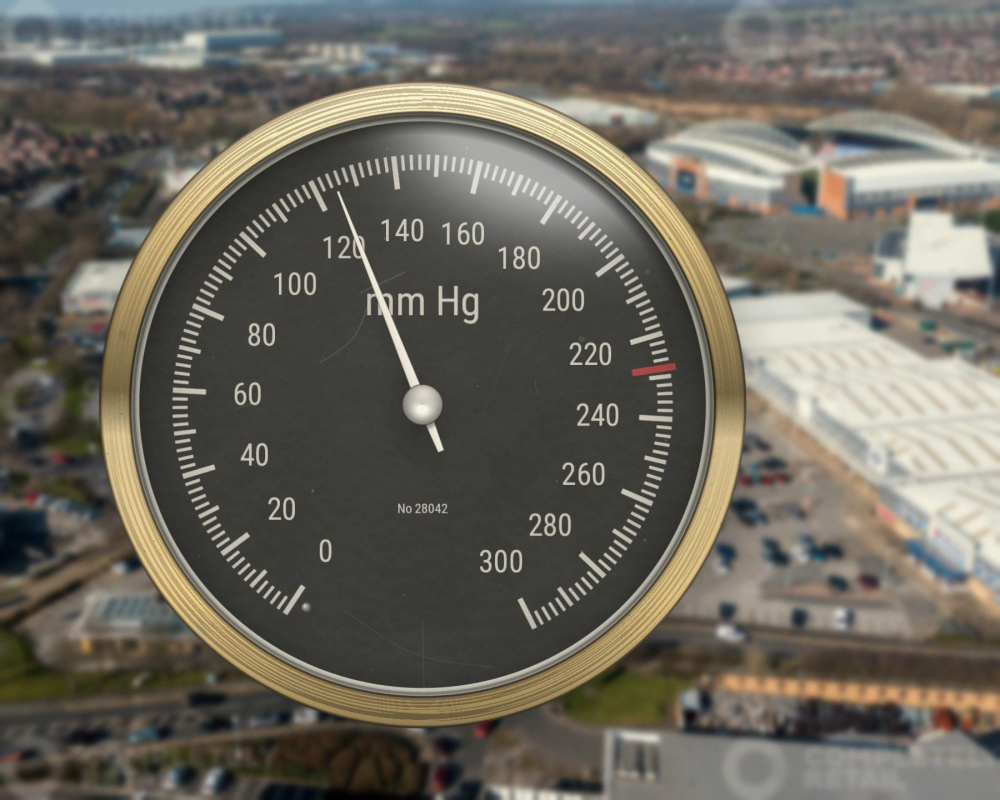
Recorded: value=125 unit=mmHg
